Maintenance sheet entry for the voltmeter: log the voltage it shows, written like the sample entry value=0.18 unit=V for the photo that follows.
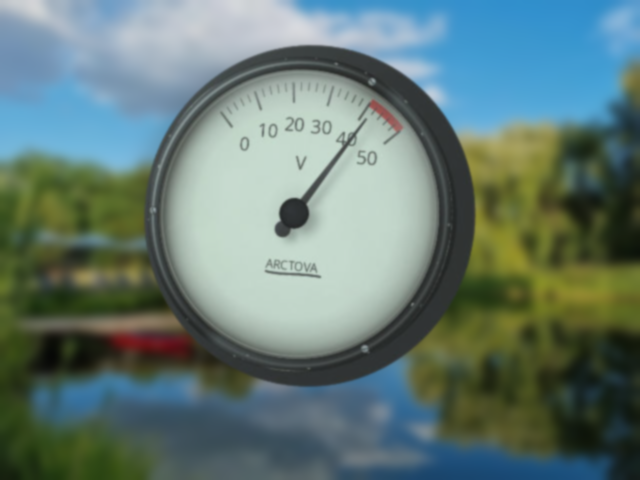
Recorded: value=42 unit=V
